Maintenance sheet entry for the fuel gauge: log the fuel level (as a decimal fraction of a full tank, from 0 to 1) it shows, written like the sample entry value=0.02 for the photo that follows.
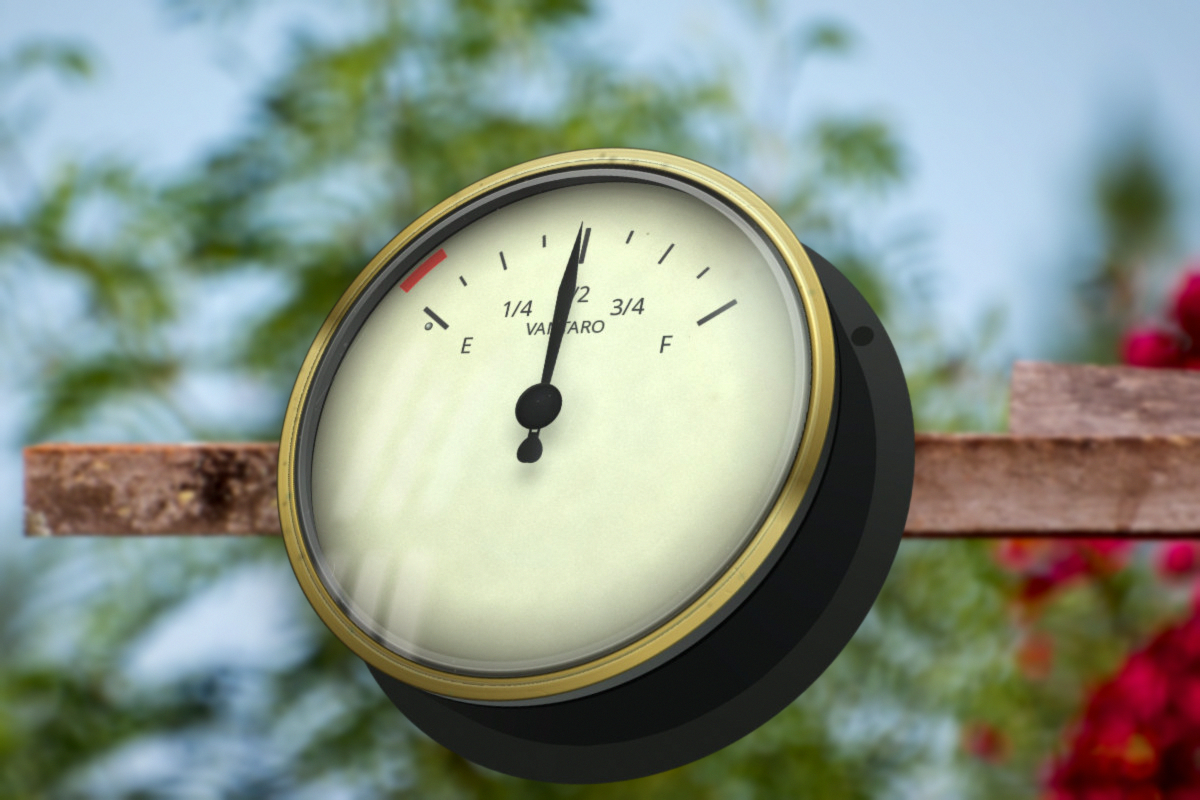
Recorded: value=0.5
